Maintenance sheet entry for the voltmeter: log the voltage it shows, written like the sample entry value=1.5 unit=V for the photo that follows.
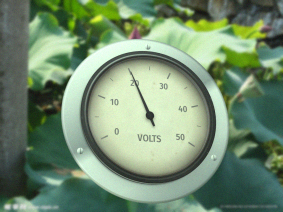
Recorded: value=20 unit=V
